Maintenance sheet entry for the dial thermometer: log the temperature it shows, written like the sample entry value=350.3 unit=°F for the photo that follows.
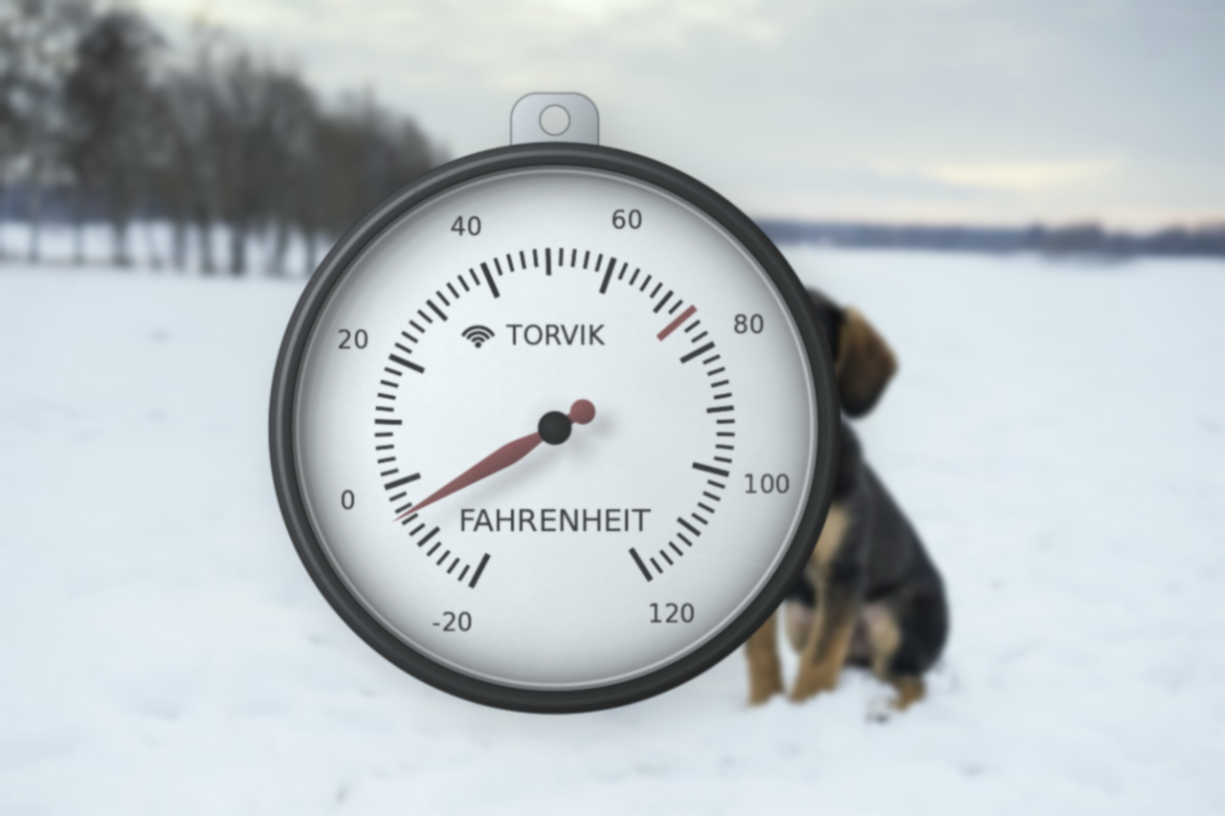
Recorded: value=-5 unit=°F
